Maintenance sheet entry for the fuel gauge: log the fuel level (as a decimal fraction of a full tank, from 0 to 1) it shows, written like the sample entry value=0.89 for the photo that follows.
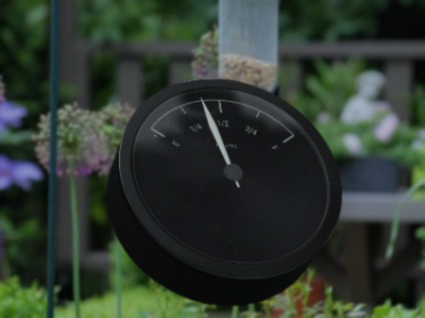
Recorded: value=0.375
